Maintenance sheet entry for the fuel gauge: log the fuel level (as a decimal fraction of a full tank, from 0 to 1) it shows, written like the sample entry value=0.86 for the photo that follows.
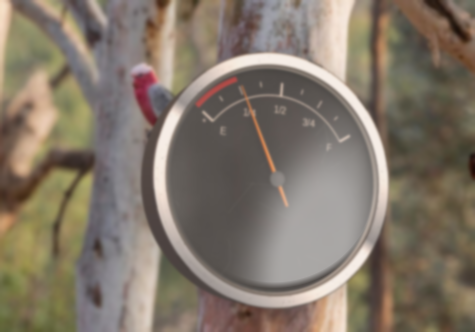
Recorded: value=0.25
